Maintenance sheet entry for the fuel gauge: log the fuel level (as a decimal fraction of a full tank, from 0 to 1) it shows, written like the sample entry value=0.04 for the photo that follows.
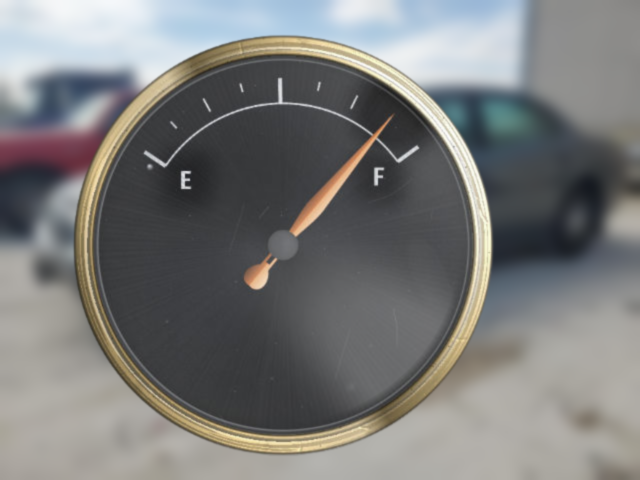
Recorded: value=0.875
